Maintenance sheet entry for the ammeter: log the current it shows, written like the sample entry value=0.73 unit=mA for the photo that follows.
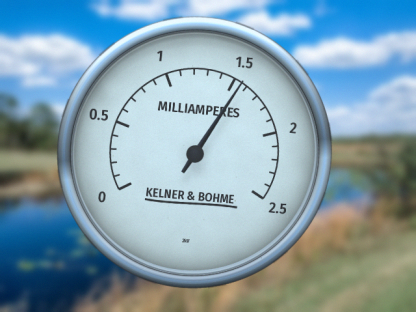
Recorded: value=1.55 unit=mA
